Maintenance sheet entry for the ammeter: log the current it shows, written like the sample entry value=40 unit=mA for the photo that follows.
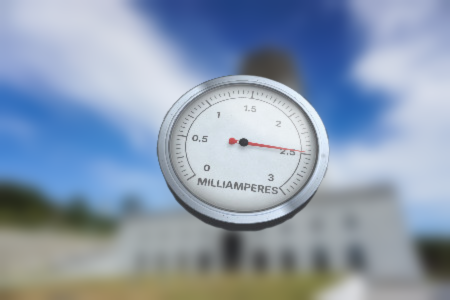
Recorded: value=2.5 unit=mA
